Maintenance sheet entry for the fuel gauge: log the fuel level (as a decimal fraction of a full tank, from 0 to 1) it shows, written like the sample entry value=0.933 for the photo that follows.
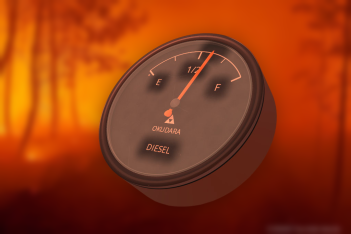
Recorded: value=0.625
